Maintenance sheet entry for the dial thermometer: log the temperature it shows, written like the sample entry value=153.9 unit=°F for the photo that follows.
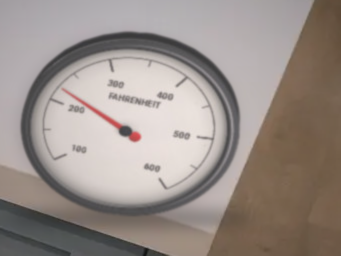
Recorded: value=225 unit=°F
